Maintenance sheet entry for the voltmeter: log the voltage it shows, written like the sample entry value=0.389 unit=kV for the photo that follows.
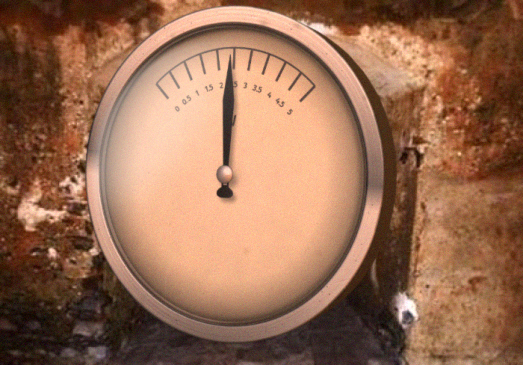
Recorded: value=2.5 unit=kV
